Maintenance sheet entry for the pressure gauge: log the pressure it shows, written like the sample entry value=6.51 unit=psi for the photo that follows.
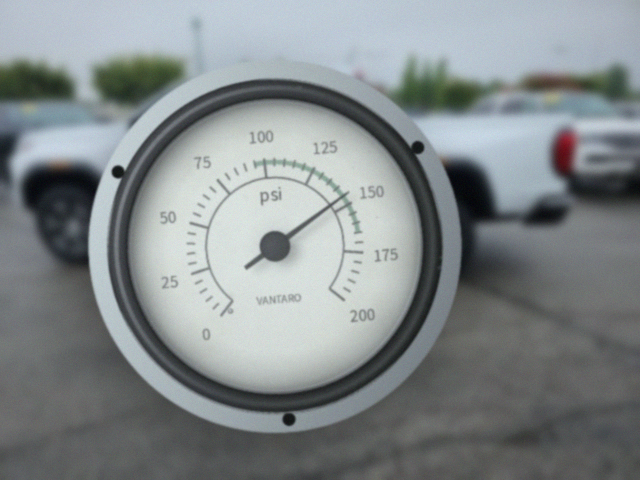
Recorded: value=145 unit=psi
